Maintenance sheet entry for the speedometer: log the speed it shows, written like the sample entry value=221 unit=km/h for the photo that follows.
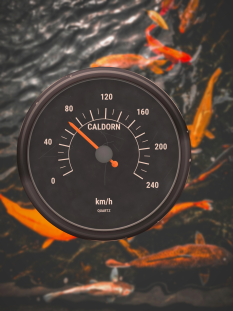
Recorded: value=70 unit=km/h
